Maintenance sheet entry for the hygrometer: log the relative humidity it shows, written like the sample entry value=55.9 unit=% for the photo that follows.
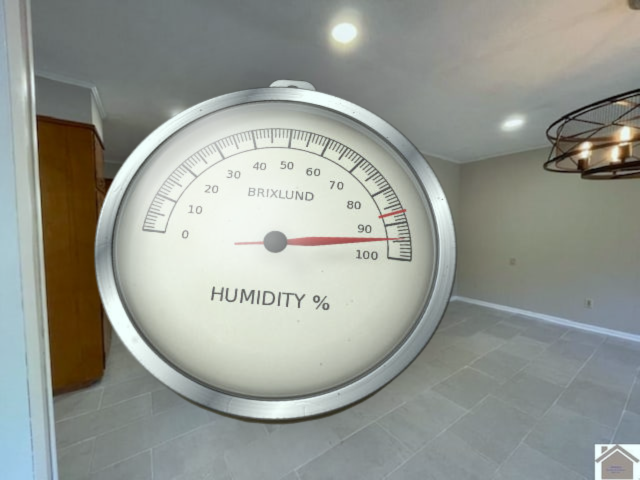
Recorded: value=95 unit=%
